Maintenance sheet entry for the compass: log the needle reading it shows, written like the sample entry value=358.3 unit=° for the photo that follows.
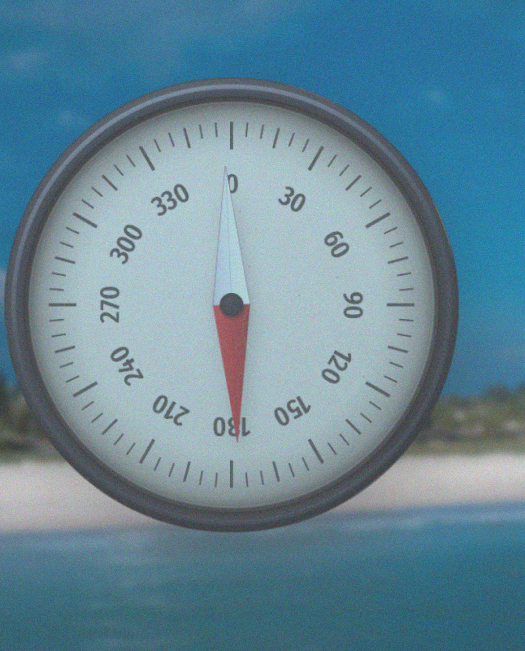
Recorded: value=177.5 unit=°
